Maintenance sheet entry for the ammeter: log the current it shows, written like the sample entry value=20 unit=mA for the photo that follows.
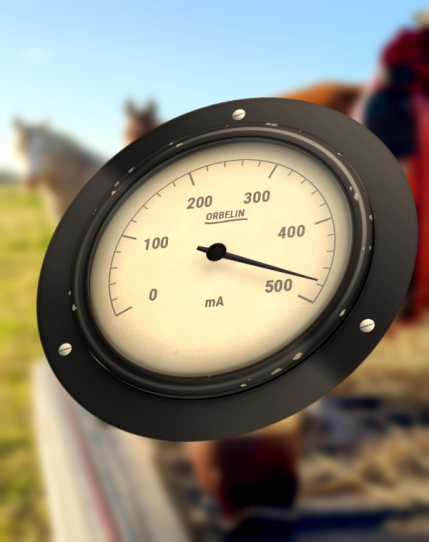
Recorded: value=480 unit=mA
